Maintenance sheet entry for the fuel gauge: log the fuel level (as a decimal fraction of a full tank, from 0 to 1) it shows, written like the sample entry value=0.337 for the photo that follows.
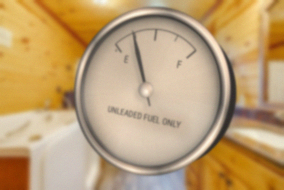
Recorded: value=0.25
